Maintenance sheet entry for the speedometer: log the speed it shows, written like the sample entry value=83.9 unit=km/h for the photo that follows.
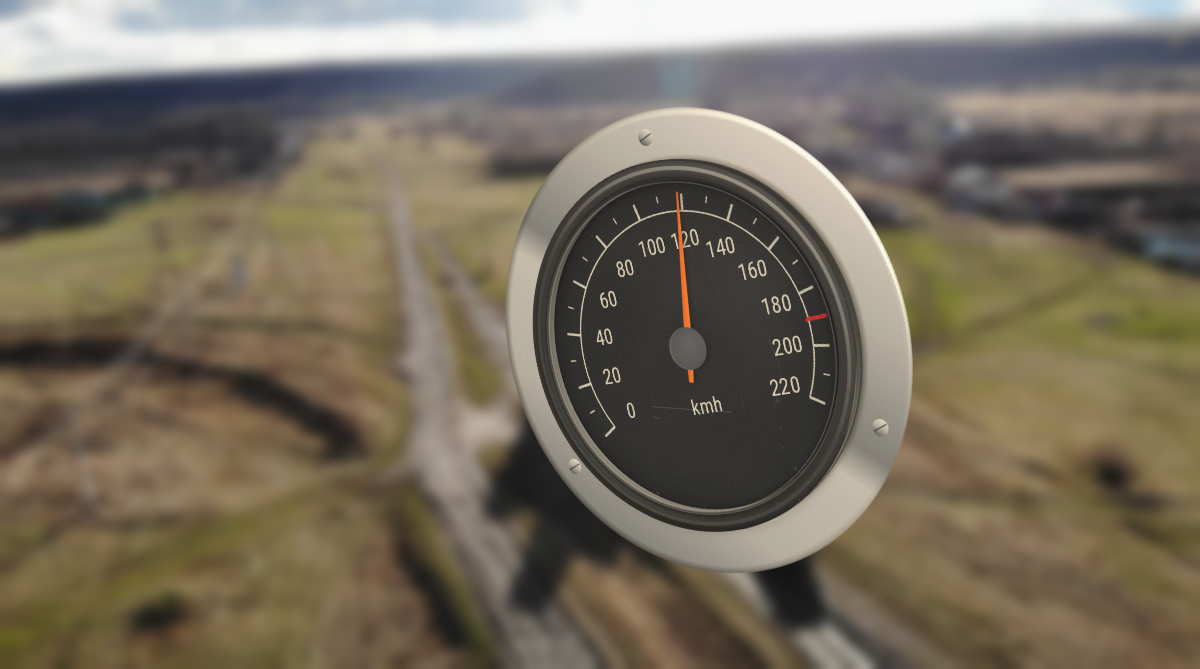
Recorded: value=120 unit=km/h
